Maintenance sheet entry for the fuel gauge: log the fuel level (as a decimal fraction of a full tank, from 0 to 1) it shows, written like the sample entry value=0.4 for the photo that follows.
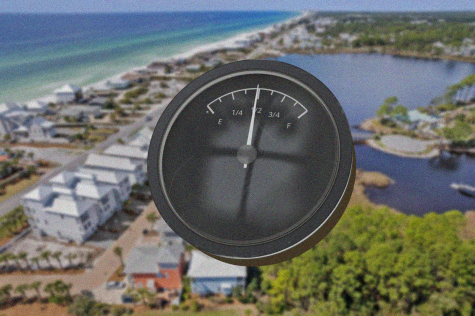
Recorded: value=0.5
